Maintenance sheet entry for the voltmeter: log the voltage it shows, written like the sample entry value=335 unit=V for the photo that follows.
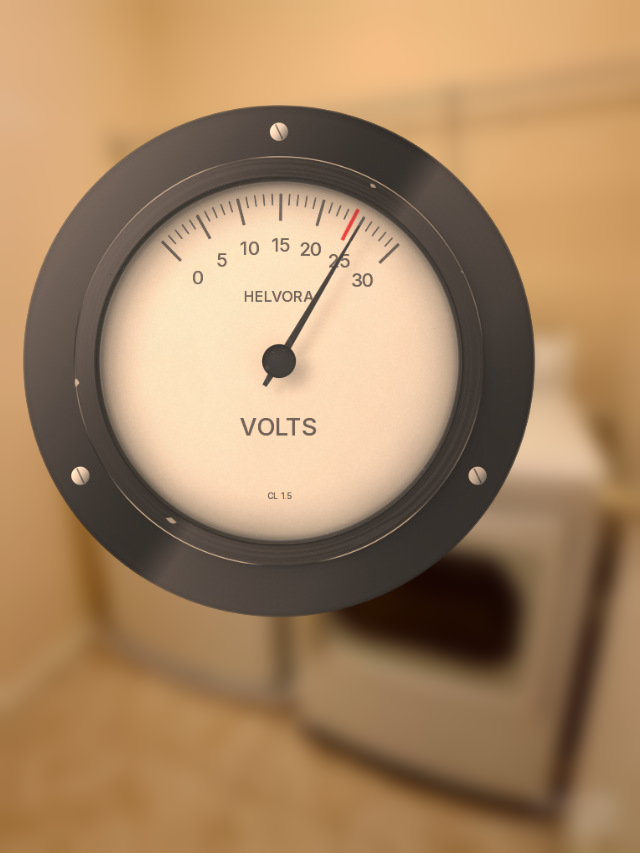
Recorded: value=25 unit=V
